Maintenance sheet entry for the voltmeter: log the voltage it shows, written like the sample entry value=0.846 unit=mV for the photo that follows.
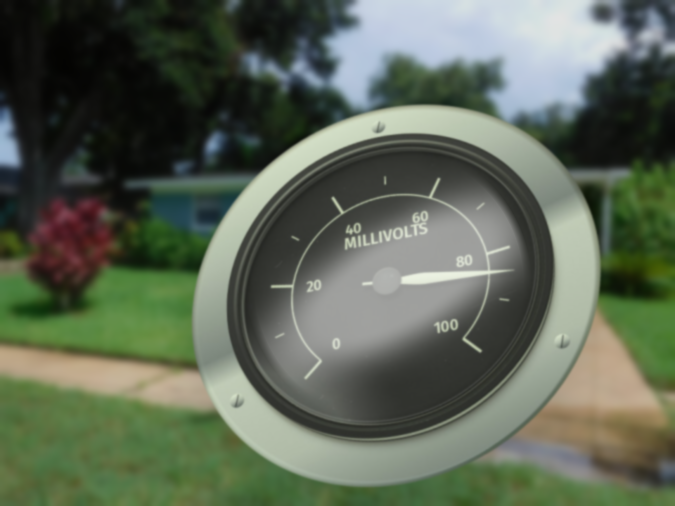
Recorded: value=85 unit=mV
